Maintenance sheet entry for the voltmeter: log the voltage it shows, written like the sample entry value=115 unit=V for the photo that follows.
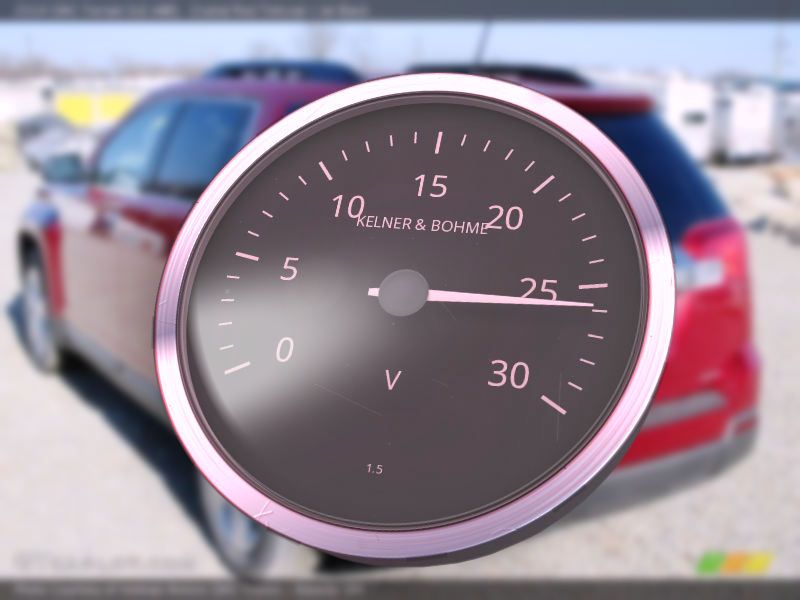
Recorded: value=26 unit=V
